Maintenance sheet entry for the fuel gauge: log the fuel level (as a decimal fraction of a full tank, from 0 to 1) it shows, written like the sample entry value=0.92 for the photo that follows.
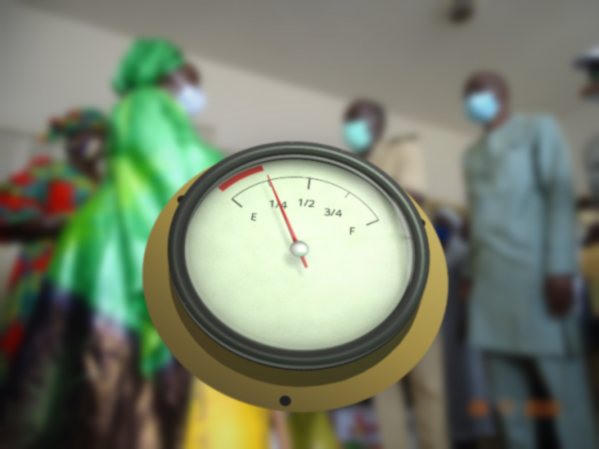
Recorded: value=0.25
